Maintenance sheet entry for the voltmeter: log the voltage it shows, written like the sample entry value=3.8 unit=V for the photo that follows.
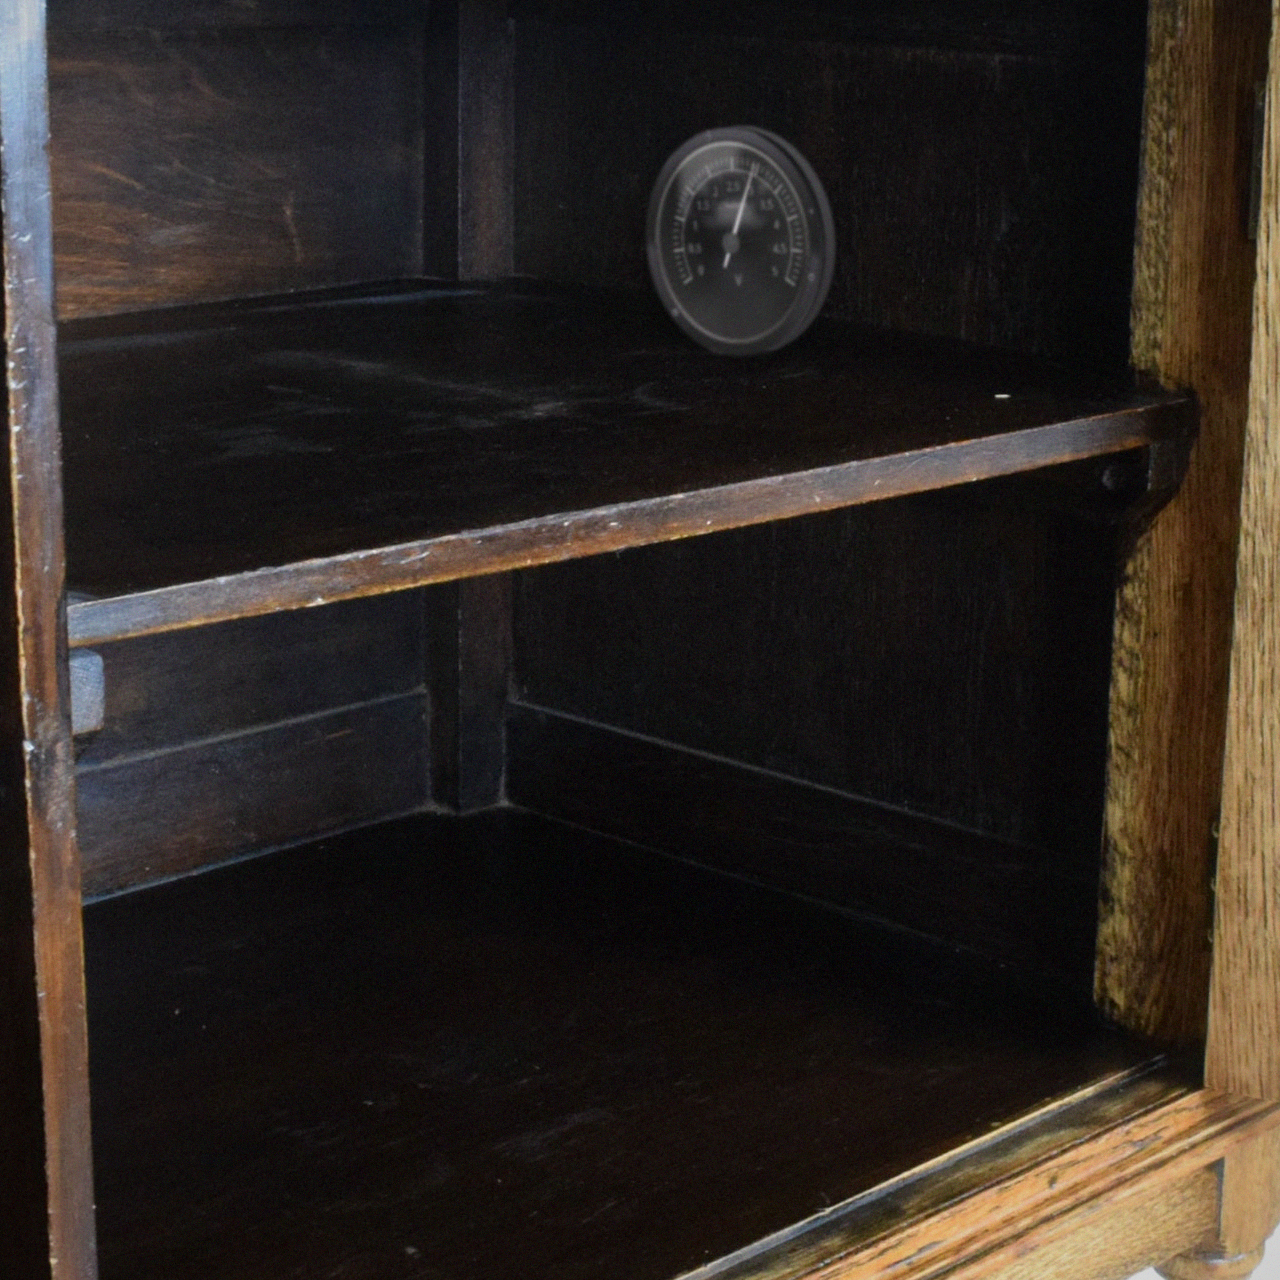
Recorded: value=3 unit=V
